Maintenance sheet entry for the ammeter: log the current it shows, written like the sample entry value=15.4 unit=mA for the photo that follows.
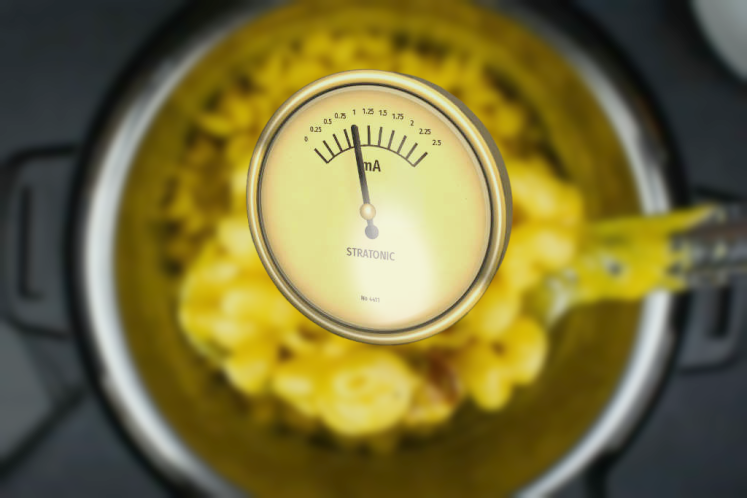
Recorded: value=1 unit=mA
